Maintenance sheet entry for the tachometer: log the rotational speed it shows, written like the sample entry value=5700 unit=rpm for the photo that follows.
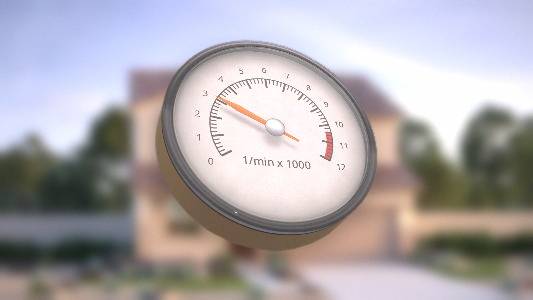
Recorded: value=3000 unit=rpm
